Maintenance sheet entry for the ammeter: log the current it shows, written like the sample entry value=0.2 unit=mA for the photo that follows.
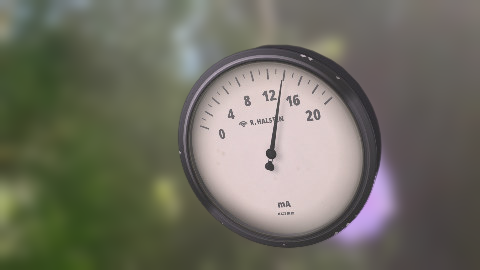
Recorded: value=14 unit=mA
